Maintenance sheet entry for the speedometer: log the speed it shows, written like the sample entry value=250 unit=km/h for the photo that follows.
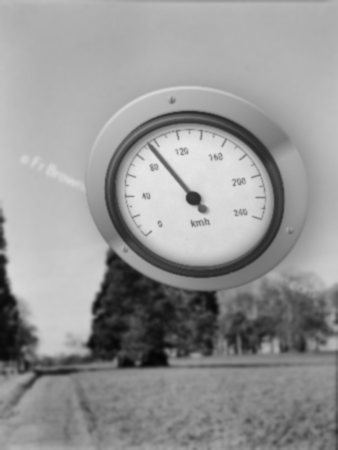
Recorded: value=95 unit=km/h
